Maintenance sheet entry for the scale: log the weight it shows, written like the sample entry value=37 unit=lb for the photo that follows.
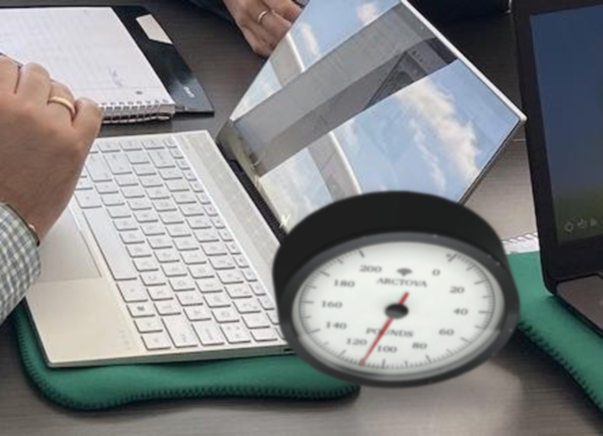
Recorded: value=110 unit=lb
